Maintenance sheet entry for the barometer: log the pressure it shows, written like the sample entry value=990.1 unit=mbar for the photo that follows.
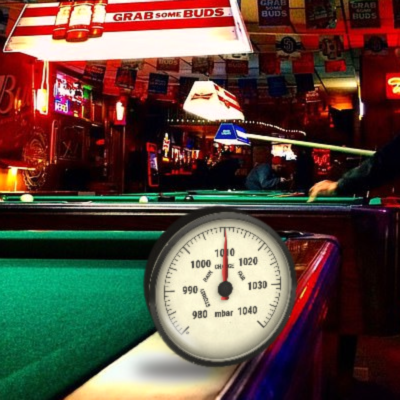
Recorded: value=1010 unit=mbar
